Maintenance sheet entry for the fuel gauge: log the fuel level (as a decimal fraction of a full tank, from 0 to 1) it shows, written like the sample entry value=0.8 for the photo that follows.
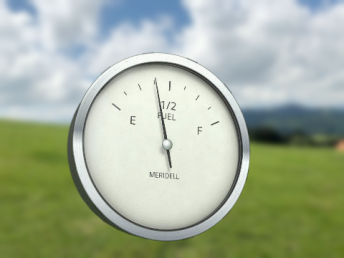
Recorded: value=0.375
